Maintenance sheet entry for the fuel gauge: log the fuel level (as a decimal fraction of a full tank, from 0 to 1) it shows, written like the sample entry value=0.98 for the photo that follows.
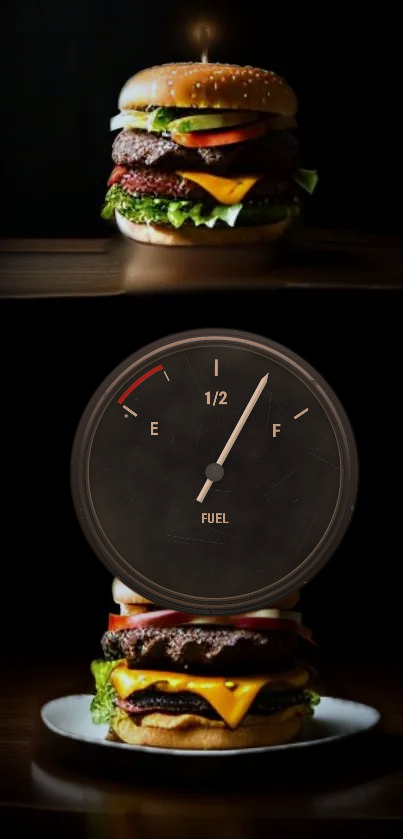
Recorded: value=0.75
